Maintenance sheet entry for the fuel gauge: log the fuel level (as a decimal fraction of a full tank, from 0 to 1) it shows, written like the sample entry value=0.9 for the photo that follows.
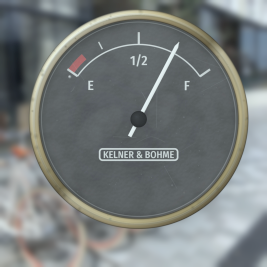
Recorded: value=0.75
